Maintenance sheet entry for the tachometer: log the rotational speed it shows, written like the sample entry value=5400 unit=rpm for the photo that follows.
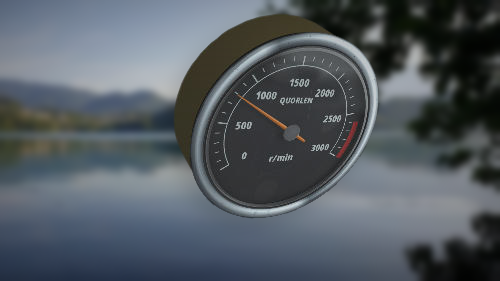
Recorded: value=800 unit=rpm
